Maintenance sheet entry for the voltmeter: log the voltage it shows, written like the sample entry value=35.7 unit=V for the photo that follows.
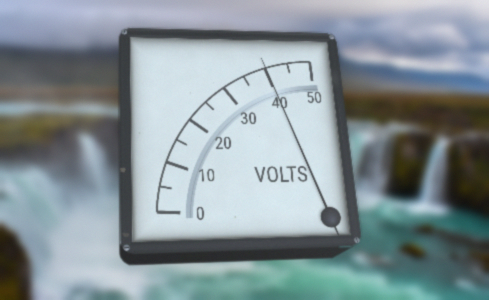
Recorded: value=40 unit=V
